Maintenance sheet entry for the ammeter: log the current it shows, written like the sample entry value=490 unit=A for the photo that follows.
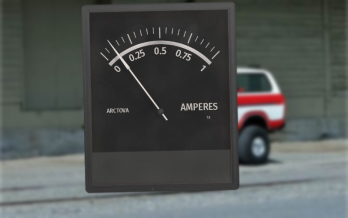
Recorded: value=0.1 unit=A
